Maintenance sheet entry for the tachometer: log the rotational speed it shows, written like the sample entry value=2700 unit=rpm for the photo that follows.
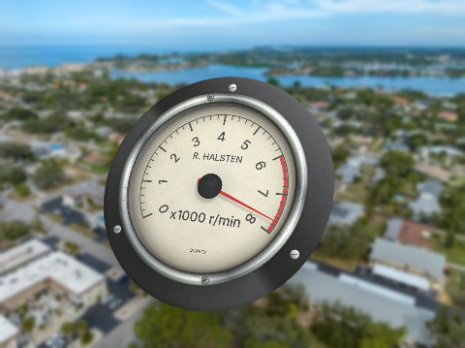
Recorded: value=7700 unit=rpm
